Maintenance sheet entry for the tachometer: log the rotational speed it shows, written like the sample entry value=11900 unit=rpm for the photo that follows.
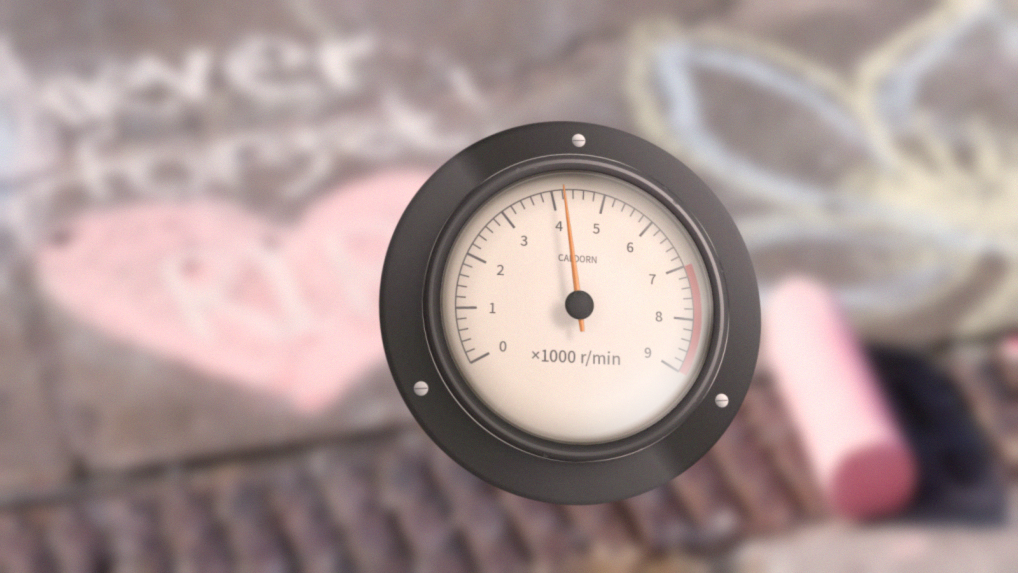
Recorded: value=4200 unit=rpm
